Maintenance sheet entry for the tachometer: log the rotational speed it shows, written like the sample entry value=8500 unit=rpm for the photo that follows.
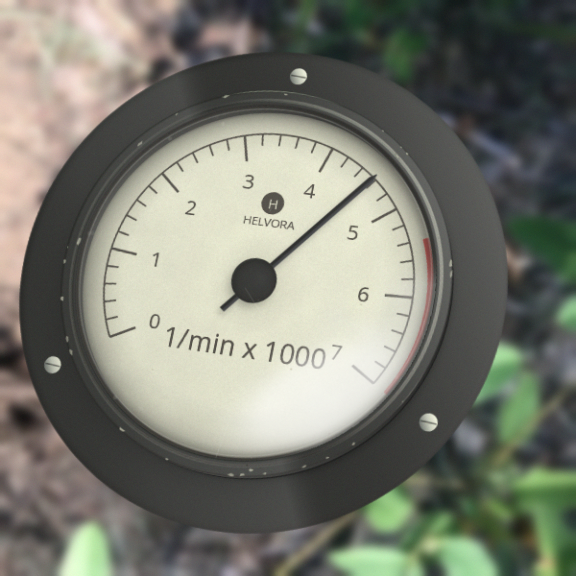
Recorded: value=4600 unit=rpm
